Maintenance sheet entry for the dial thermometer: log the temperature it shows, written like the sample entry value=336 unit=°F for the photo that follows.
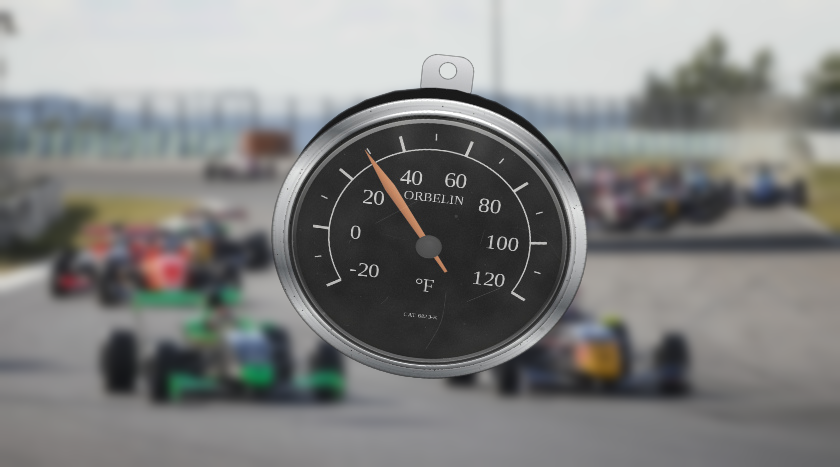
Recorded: value=30 unit=°F
